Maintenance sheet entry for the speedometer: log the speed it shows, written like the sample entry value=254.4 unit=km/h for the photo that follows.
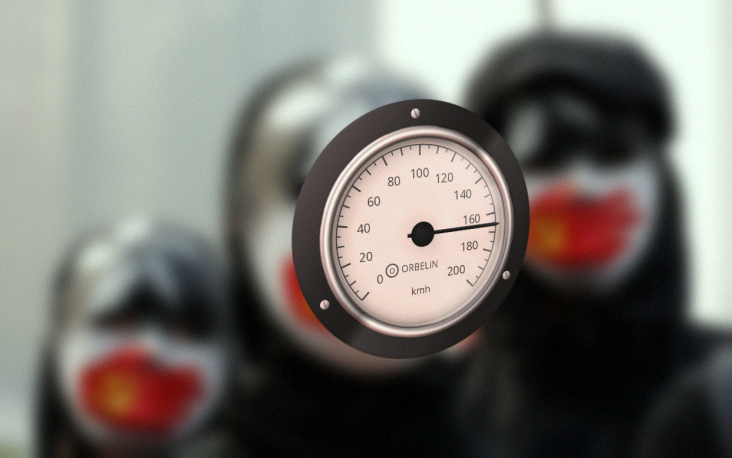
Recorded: value=165 unit=km/h
